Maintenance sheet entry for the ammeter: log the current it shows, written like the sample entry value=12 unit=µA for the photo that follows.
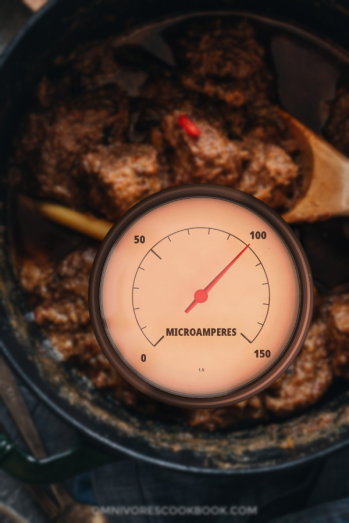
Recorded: value=100 unit=µA
